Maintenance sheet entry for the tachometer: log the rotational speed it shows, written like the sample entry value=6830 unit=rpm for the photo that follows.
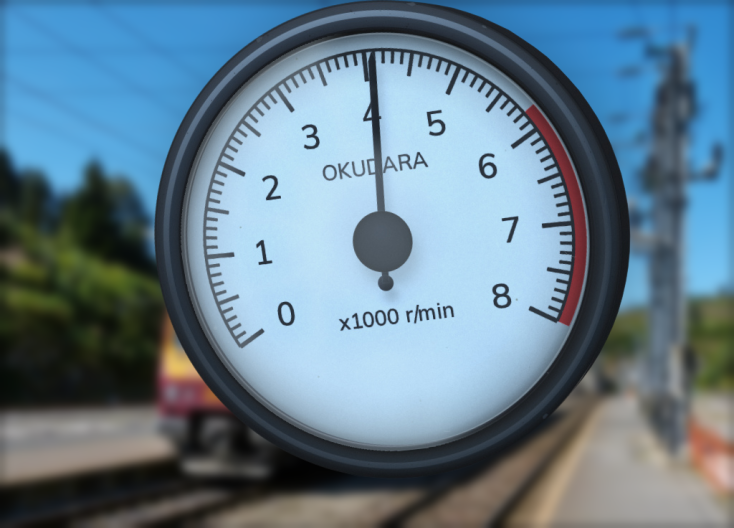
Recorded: value=4100 unit=rpm
